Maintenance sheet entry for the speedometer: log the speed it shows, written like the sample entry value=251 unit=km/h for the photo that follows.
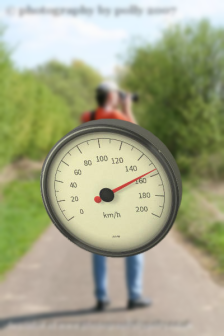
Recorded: value=155 unit=km/h
